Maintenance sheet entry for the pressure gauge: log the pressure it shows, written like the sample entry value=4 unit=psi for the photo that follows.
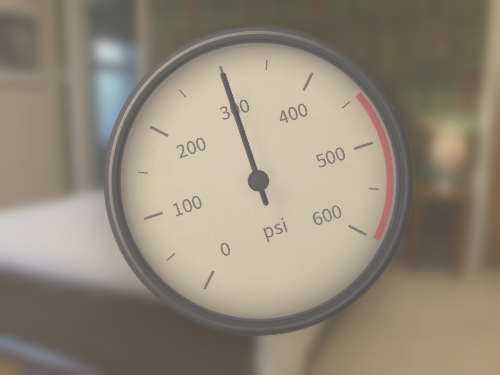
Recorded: value=300 unit=psi
